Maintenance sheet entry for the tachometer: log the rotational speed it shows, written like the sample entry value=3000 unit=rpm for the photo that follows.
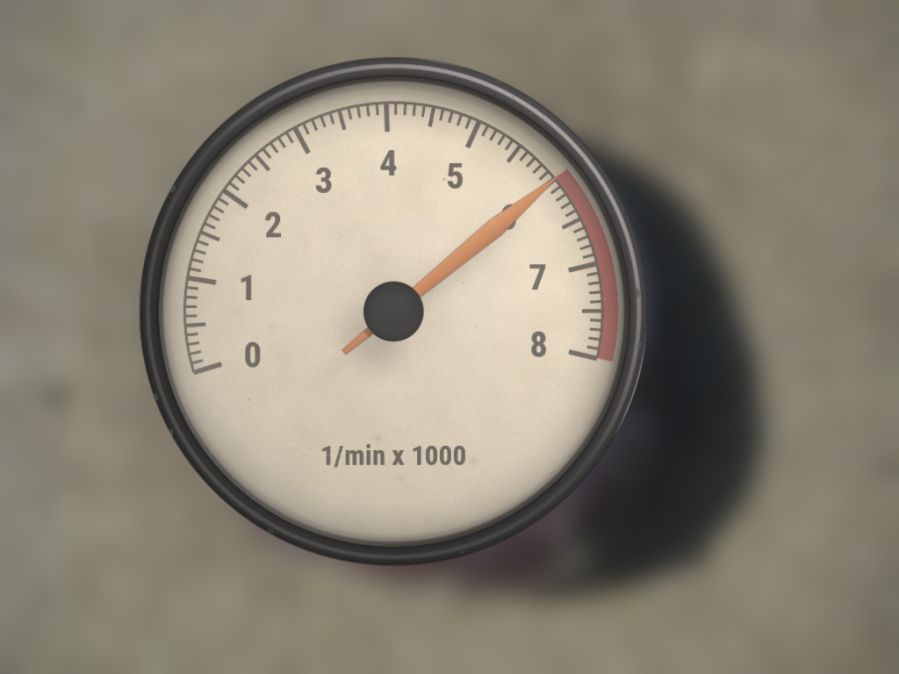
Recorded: value=6000 unit=rpm
